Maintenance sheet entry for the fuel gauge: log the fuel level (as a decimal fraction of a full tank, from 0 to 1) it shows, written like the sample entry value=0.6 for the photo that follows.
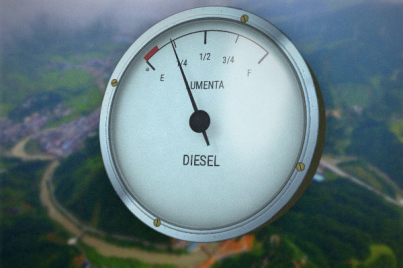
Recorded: value=0.25
